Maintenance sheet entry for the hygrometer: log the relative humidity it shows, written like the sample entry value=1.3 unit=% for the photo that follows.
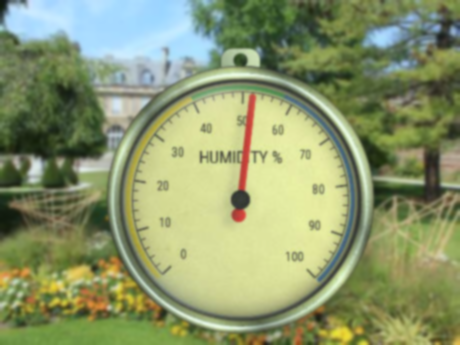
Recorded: value=52 unit=%
